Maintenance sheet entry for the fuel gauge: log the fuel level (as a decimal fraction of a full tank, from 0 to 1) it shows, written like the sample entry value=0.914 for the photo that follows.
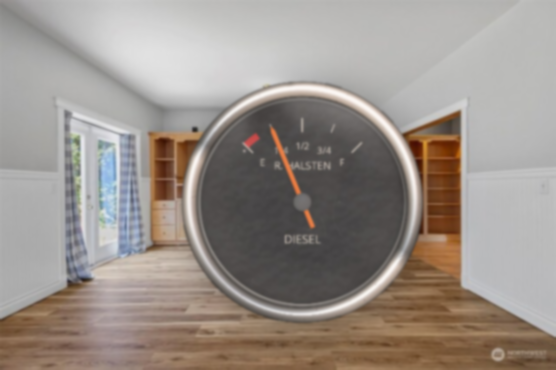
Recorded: value=0.25
